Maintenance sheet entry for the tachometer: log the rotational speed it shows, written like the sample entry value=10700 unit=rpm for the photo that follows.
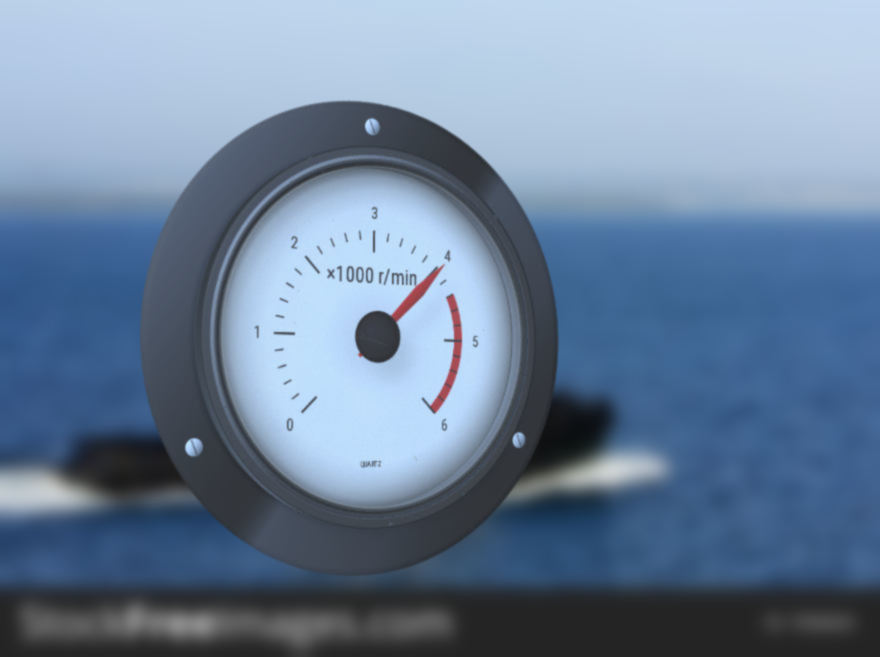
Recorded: value=4000 unit=rpm
